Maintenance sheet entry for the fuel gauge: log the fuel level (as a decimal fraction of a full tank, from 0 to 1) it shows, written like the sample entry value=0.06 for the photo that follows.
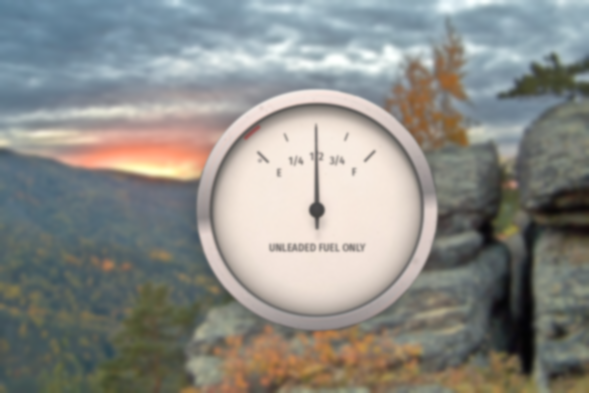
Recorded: value=0.5
